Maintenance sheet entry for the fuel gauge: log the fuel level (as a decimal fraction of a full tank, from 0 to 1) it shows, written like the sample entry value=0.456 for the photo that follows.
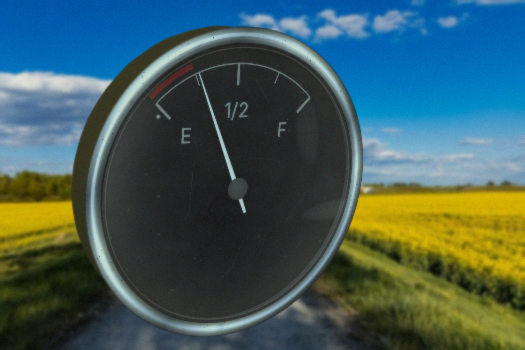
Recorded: value=0.25
